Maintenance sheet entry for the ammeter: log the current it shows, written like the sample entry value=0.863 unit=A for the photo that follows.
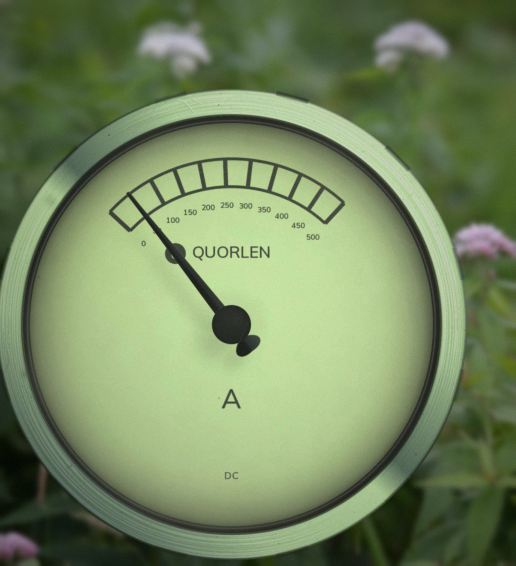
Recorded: value=50 unit=A
